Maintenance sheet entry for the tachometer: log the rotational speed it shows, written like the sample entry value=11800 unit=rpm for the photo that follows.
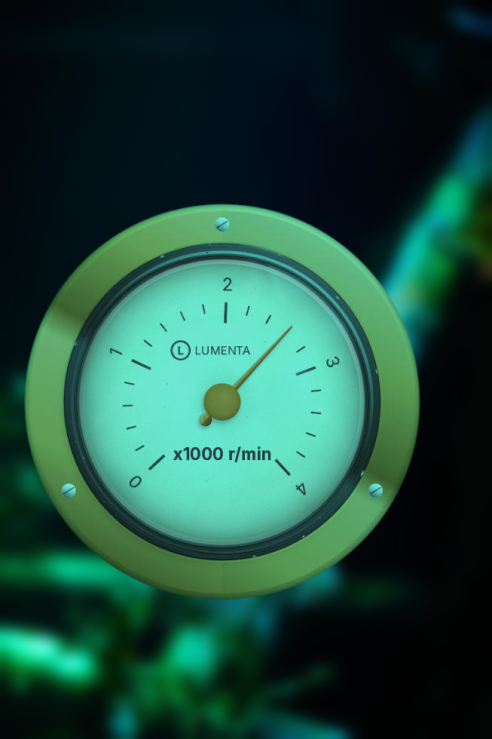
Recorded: value=2600 unit=rpm
